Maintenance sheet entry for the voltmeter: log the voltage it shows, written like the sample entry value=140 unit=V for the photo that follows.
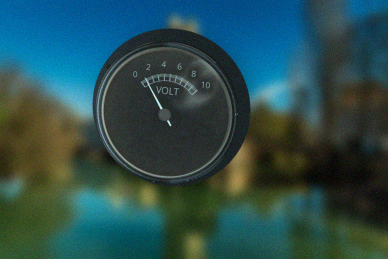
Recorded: value=1 unit=V
